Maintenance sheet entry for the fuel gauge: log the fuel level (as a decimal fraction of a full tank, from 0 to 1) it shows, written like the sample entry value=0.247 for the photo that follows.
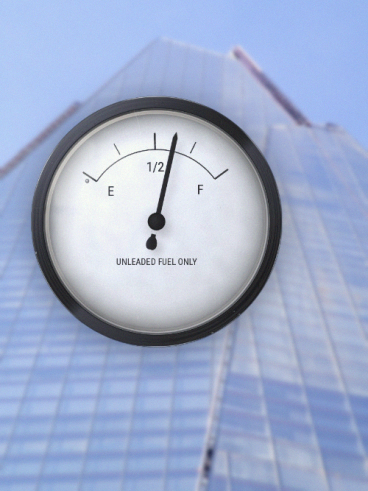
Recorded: value=0.625
